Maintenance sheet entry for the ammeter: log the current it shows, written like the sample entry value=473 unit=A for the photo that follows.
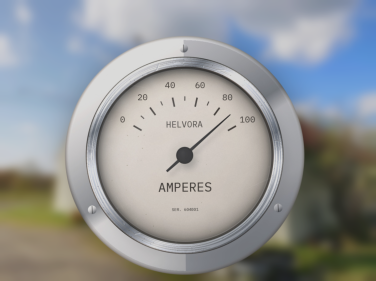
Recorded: value=90 unit=A
